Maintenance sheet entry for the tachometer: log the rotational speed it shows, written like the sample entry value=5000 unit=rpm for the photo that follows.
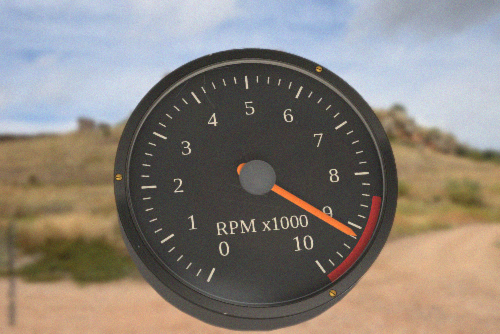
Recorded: value=9200 unit=rpm
